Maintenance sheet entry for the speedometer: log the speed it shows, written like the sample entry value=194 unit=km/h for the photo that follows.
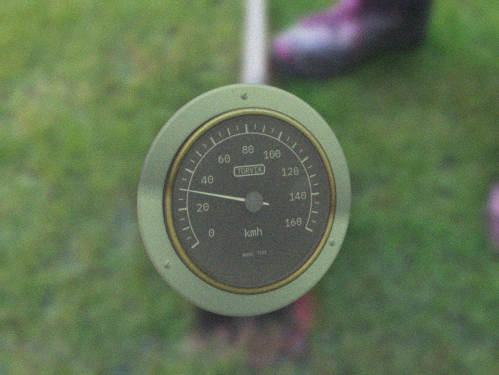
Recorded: value=30 unit=km/h
